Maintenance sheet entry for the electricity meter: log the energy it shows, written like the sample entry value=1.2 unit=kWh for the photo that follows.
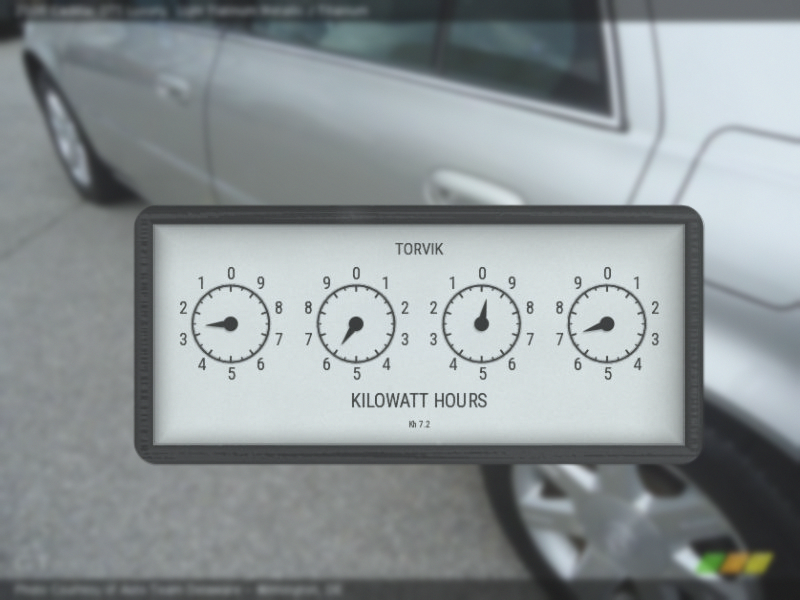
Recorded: value=2597 unit=kWh
